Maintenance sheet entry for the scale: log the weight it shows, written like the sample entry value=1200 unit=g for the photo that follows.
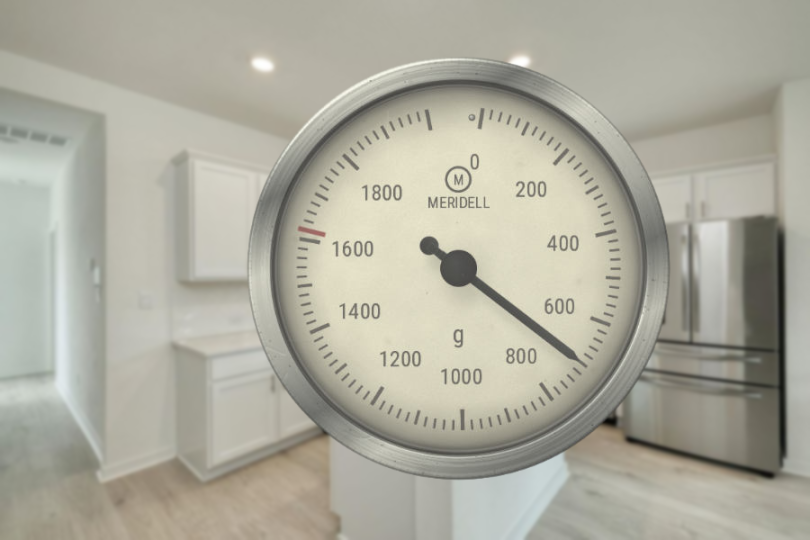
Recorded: value=700 unit=g
